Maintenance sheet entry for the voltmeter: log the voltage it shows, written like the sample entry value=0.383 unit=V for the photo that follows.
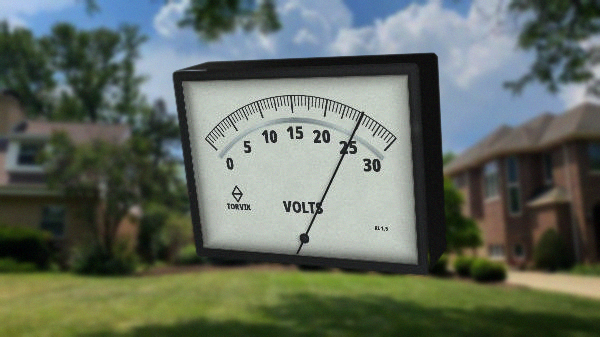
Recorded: value=25 unit=V
